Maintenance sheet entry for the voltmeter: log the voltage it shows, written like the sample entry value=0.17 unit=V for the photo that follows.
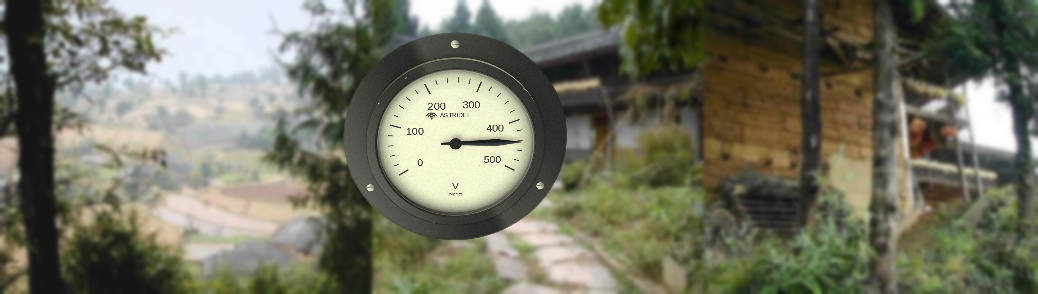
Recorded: value=440 unit=V
